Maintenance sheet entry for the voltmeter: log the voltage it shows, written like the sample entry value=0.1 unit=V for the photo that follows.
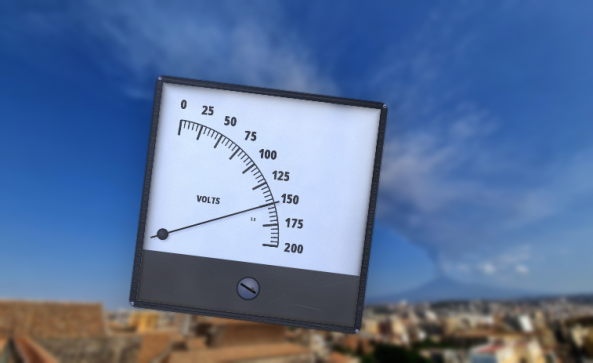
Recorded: value=150 unit=V
